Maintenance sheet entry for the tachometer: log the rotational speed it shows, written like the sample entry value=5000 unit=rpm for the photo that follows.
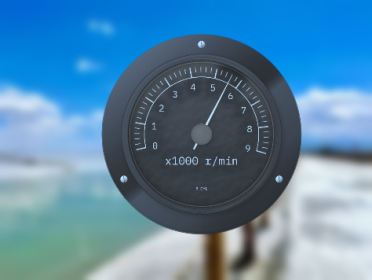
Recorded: value=5600 unit=rpm
